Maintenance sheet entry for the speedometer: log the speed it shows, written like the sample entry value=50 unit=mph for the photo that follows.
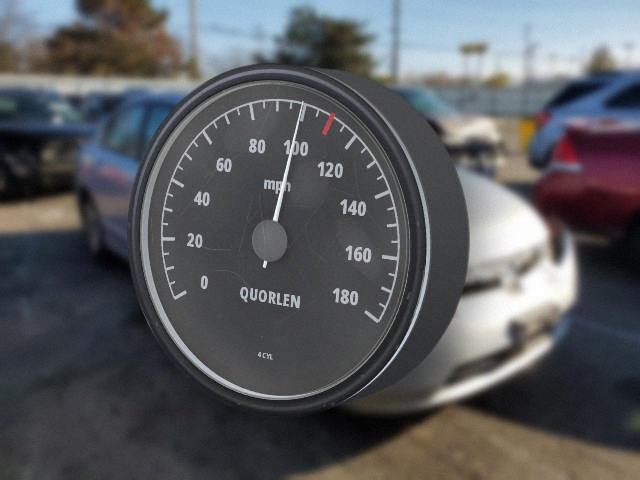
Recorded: value=100 unit=mph
